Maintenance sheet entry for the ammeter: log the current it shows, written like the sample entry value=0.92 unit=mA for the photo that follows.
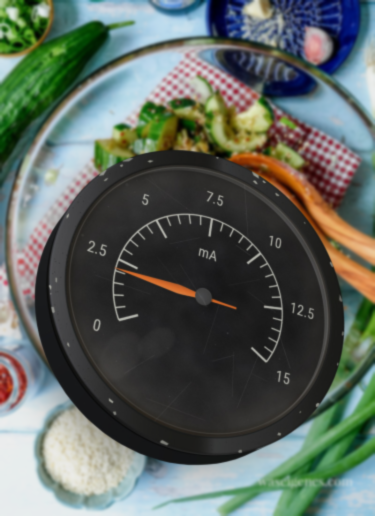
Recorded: value=2 unit=mA
